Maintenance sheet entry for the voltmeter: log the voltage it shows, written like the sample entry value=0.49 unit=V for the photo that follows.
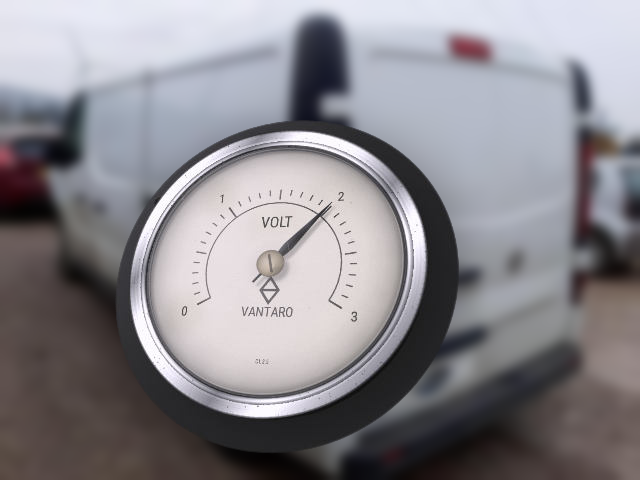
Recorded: value=2 unit=V
